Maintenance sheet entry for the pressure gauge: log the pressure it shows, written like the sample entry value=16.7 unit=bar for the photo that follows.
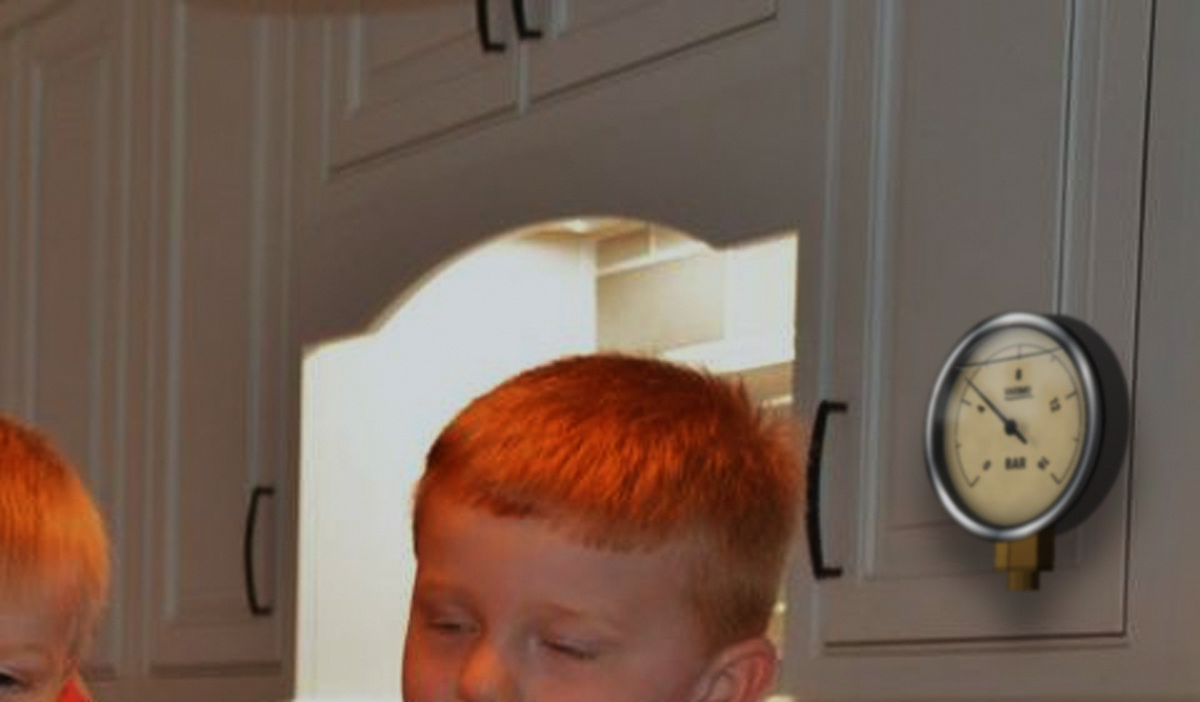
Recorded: value=5 unit=bar
